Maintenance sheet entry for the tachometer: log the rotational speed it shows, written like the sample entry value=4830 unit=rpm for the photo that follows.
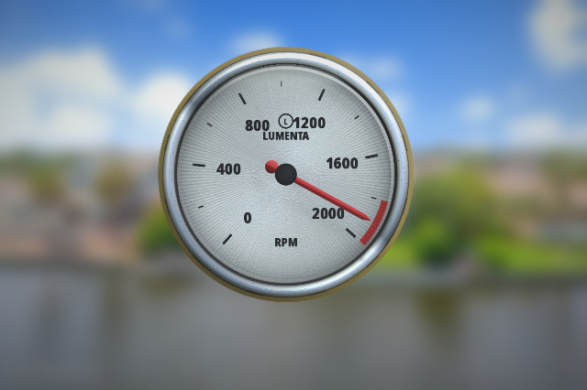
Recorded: value=1900 unit=rpm
